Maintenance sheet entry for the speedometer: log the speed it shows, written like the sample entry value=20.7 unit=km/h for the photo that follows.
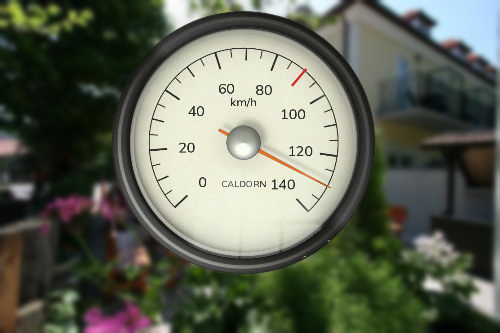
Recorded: value=130 unit=km/h
